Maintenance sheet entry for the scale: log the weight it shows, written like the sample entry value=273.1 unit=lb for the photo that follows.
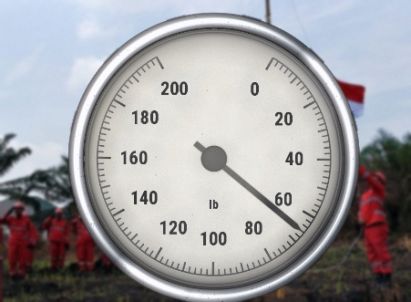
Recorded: value=66 unit=lb
